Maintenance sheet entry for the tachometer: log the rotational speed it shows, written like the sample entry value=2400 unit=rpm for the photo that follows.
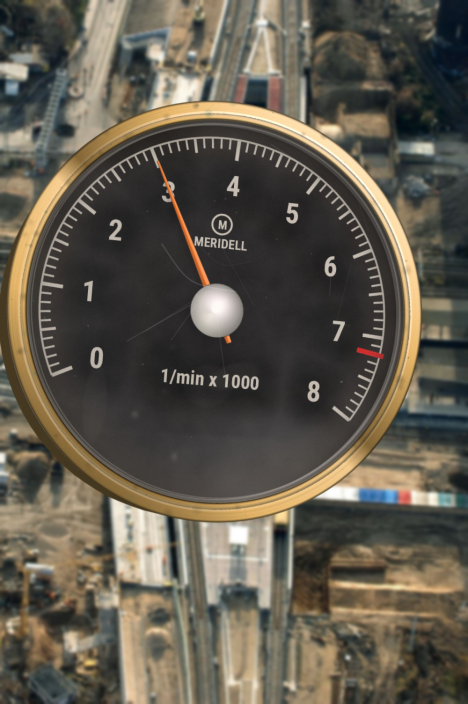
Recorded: value=3000 unit=rpm
